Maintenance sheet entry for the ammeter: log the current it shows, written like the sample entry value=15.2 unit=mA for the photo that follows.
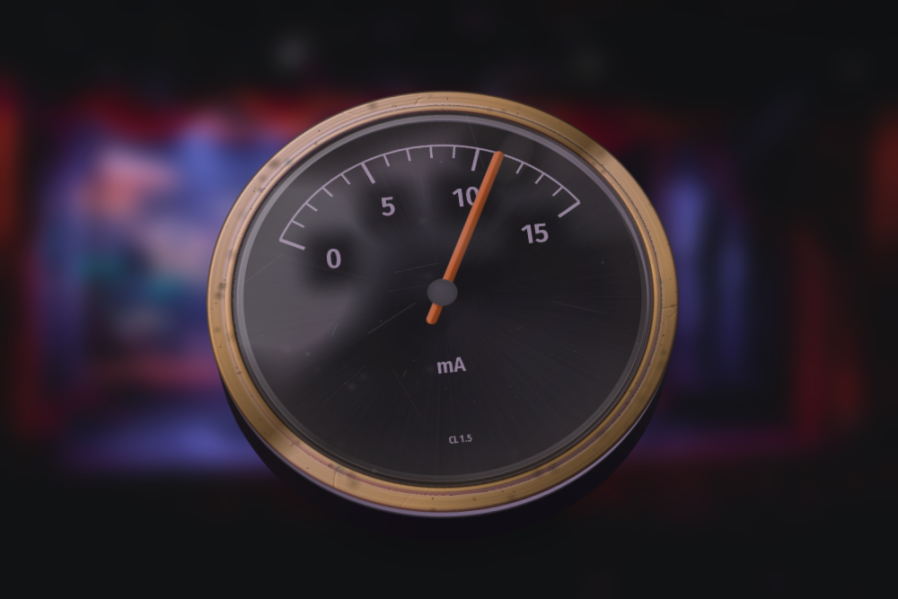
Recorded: value=11 unit=mA
